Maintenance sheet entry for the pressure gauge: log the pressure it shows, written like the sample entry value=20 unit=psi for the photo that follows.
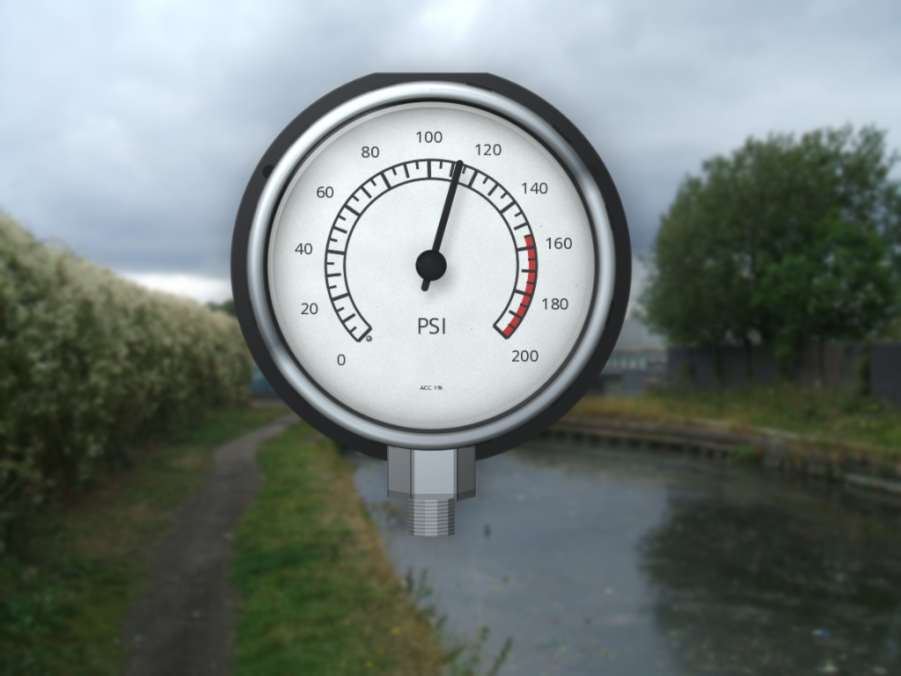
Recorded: value=112.5 unit=psi
